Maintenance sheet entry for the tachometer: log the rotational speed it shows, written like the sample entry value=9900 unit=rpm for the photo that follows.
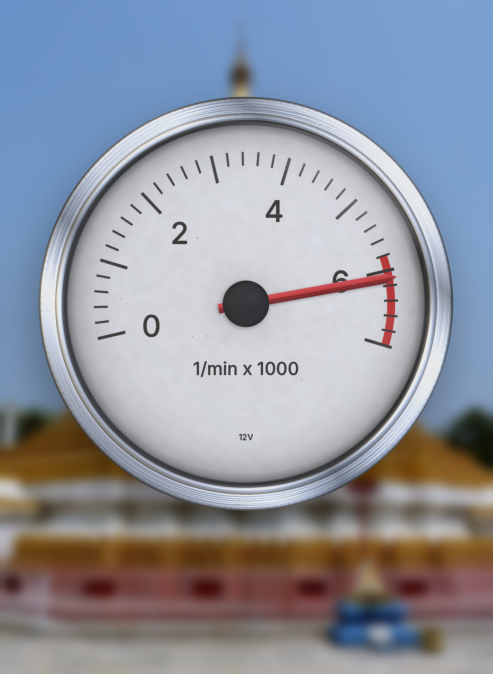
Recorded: value=6100 unit=rpm
